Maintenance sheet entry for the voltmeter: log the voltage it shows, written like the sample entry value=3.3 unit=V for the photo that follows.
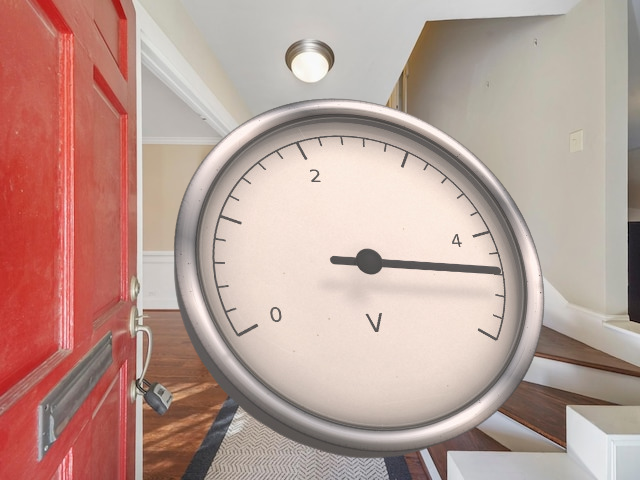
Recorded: value=4.4 unit=V
